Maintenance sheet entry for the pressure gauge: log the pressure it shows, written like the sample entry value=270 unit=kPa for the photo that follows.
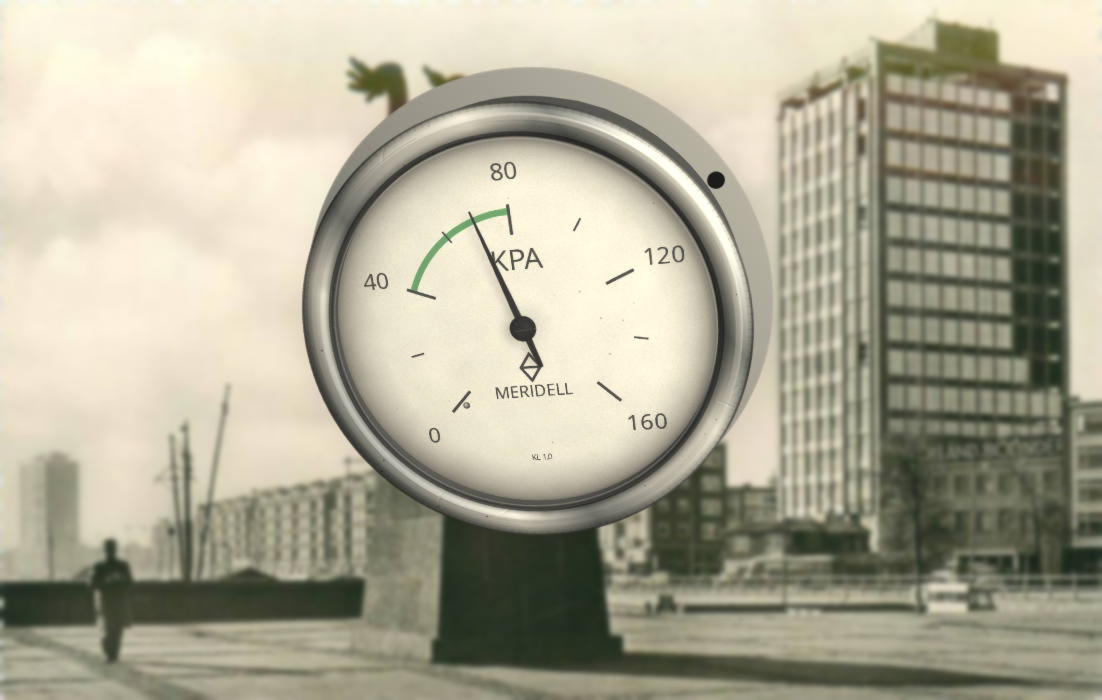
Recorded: value=70 unit=kPa
